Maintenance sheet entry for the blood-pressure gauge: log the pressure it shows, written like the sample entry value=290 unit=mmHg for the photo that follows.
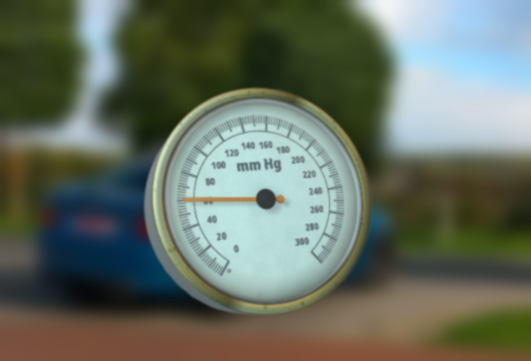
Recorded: value=60 unit=mmHg
